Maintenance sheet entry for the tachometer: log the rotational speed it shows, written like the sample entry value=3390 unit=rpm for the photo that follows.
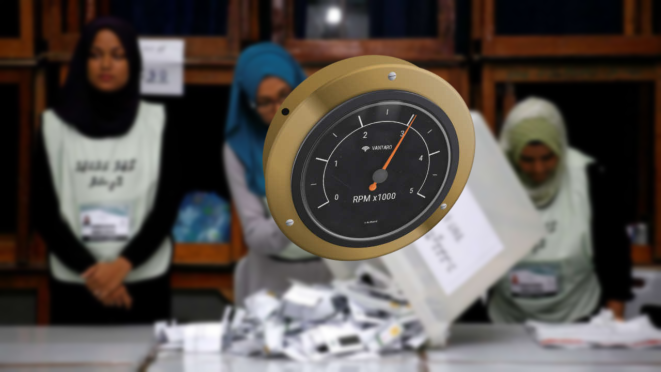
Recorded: value=3000 unit=rpm
